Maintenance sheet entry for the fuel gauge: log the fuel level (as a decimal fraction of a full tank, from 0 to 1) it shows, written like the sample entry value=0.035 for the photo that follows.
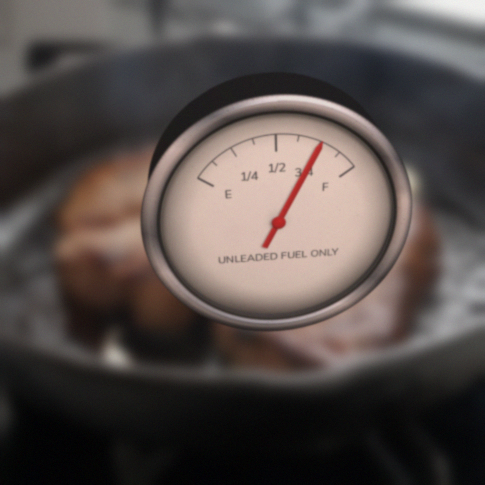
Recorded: value=0.75
